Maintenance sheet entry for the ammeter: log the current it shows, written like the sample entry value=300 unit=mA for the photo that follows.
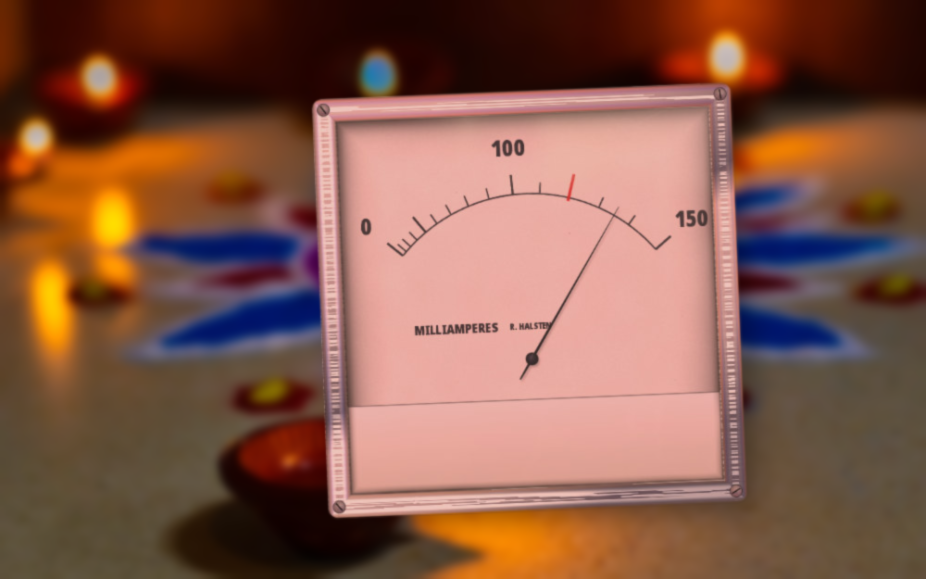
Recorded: value=135 unit=mA
